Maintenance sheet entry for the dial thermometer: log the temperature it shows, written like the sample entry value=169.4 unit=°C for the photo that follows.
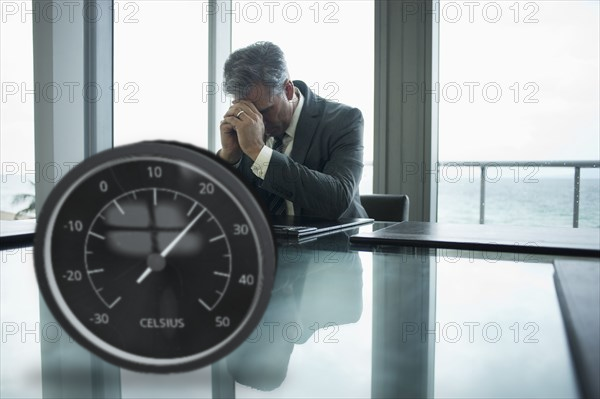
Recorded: value=22.5 unit=°C
